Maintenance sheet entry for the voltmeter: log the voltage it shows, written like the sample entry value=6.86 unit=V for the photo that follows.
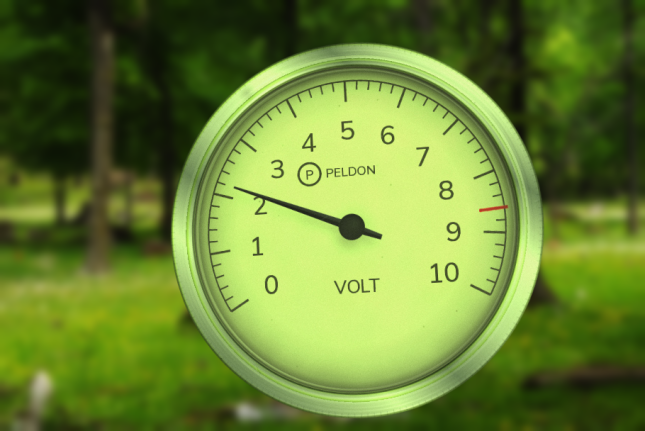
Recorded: value=2.2 unit=V
